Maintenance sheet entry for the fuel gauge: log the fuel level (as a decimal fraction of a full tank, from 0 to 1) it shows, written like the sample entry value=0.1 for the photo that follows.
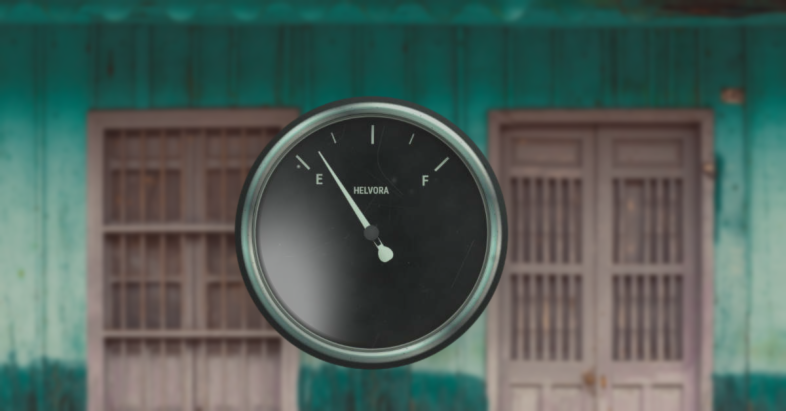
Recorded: value=0.125
